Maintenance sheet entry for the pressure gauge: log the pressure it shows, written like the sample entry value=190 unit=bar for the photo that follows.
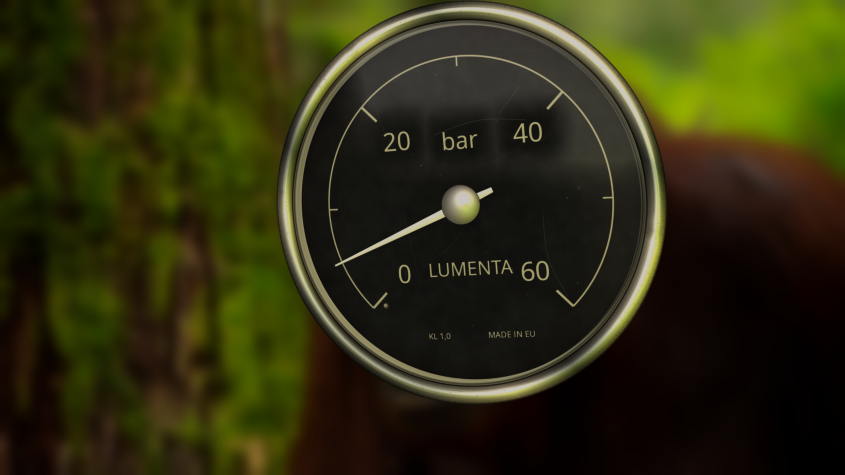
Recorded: value=5 unit=bar
